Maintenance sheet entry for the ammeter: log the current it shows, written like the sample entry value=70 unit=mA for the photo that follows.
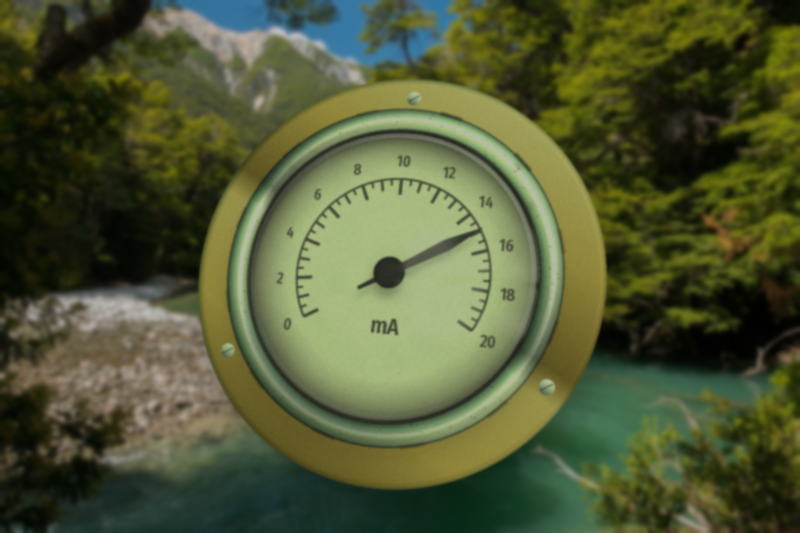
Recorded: value=15 unit=mA
